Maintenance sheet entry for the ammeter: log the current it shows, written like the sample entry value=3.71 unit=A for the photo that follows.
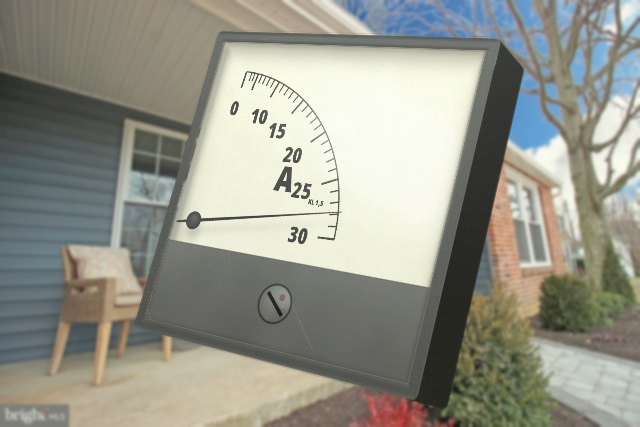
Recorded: value=28 unit=A
